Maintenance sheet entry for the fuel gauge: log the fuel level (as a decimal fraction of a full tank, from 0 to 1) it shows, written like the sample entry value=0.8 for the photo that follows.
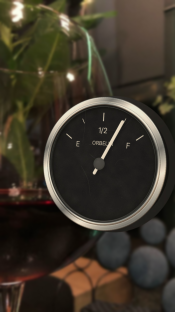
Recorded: value=0.75
